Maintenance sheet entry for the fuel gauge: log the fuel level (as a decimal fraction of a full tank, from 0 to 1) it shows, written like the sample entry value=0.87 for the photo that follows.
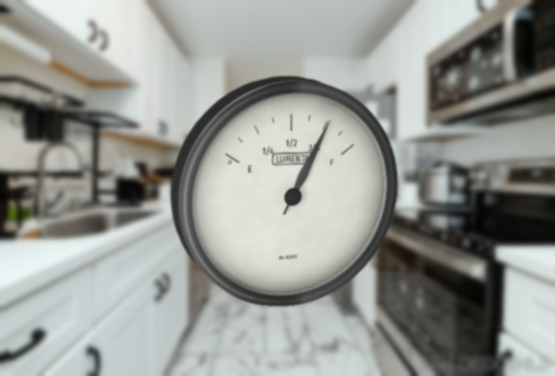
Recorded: value=0.75
